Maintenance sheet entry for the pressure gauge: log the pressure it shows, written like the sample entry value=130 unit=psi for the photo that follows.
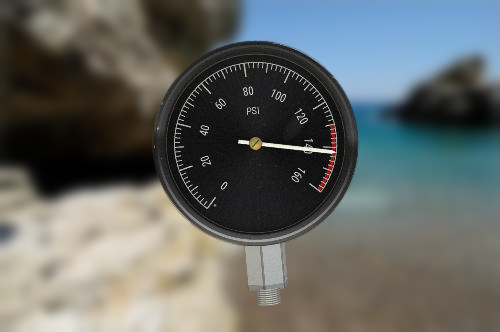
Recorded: value=142 unit=psi
